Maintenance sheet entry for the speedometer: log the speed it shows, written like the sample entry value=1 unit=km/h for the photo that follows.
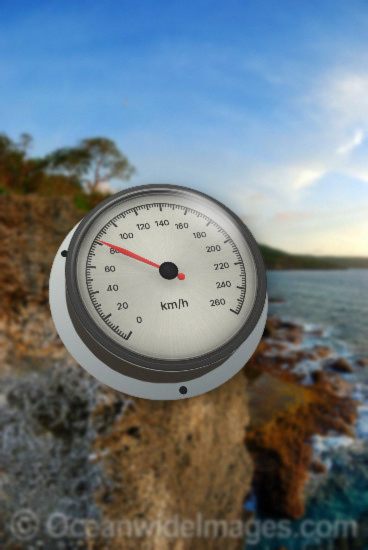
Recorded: value=80 unit=km/h
